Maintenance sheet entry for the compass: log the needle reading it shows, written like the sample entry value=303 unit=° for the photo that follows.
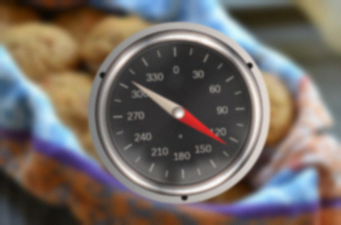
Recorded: value=127.5 unit=°
